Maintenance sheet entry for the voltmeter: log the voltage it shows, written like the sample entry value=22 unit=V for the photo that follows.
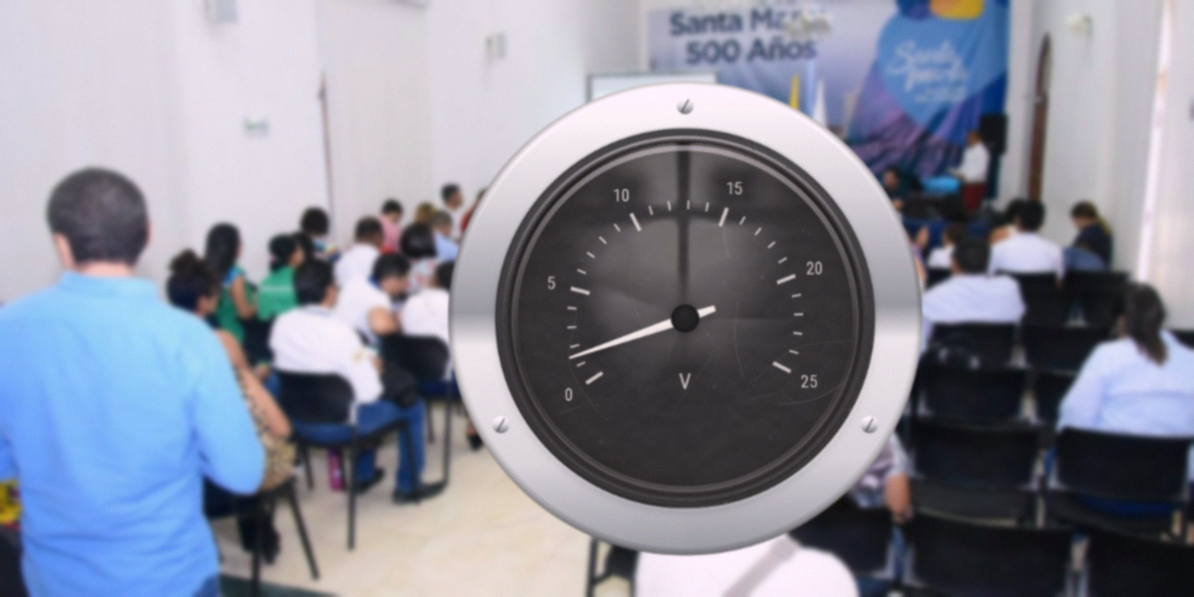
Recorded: value=1.5 unit=V
